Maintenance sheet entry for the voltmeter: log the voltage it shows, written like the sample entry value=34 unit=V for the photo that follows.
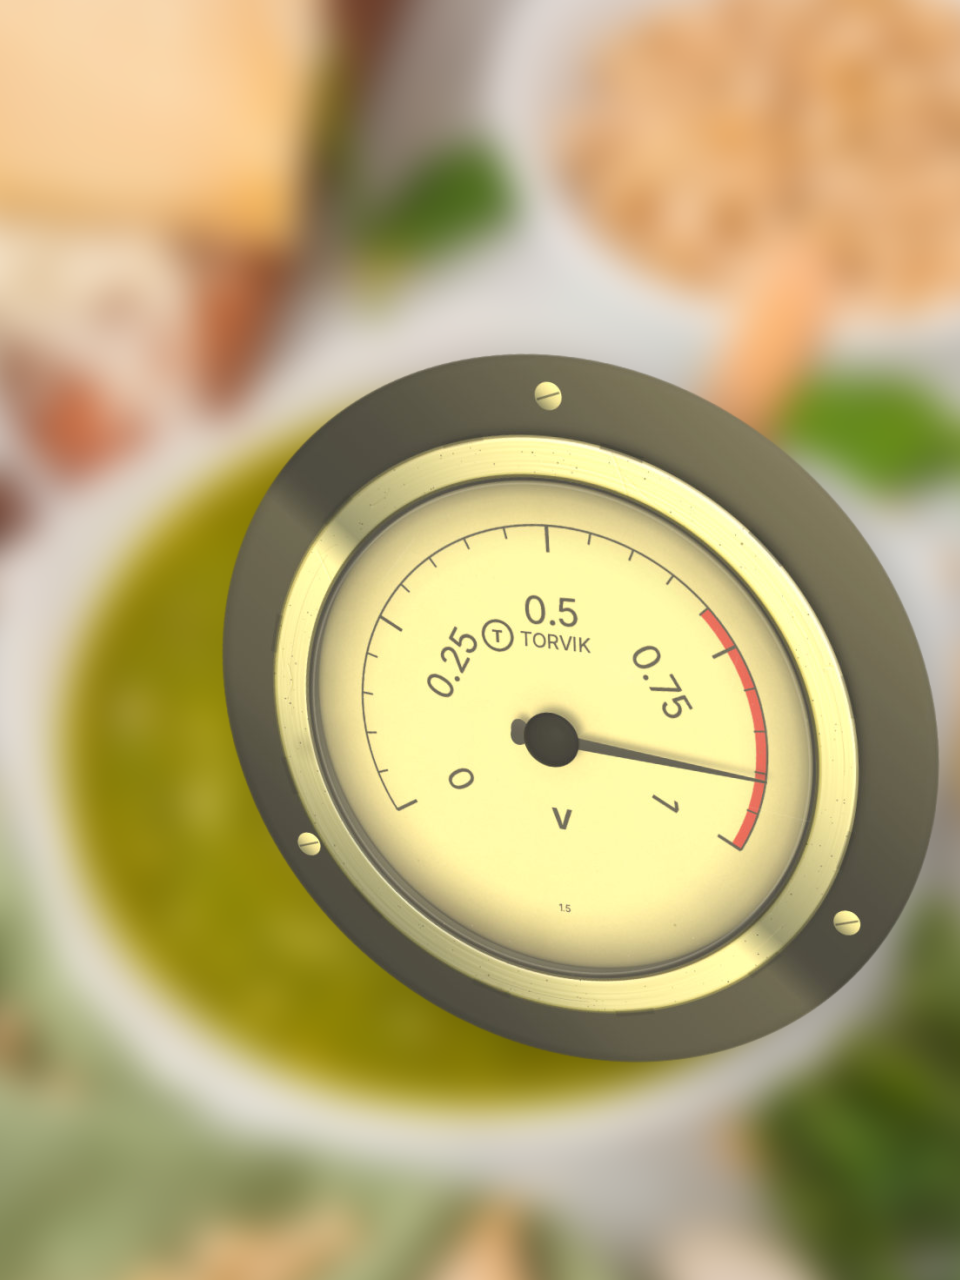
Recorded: value=0.9 unit=V
